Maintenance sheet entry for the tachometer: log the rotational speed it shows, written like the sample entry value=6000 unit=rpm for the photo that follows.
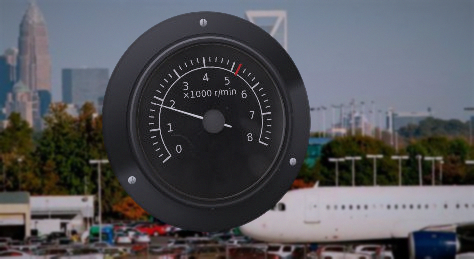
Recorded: value=1800 unit=rpm
